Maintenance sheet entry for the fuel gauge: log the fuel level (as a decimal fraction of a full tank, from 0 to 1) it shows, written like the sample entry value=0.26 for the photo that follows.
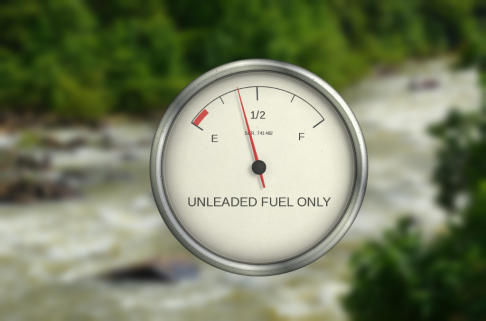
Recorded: value=0.375
